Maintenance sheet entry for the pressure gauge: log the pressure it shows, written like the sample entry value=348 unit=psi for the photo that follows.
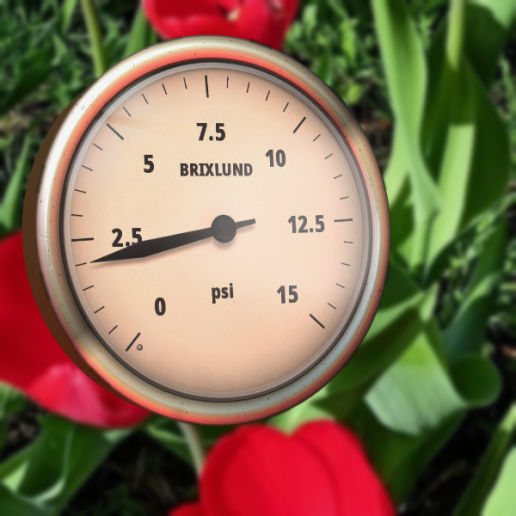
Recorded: value=2 unit=psi
